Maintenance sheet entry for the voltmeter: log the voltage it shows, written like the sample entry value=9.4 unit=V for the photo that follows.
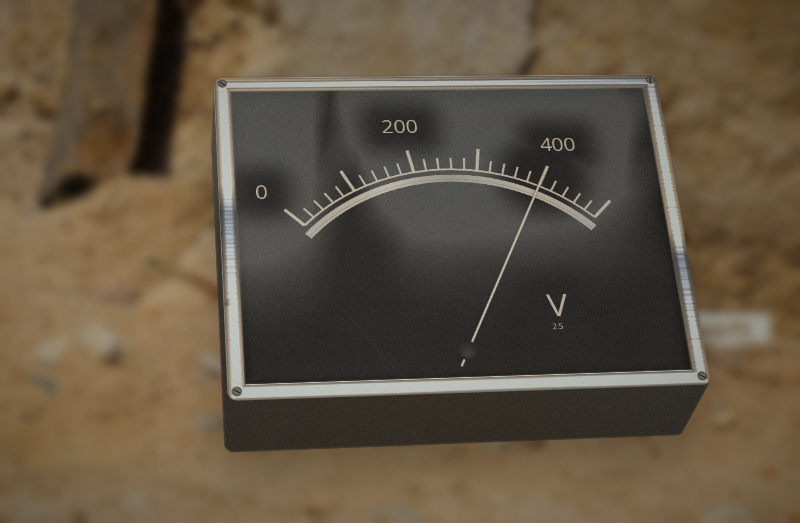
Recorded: value=400 unit=V
